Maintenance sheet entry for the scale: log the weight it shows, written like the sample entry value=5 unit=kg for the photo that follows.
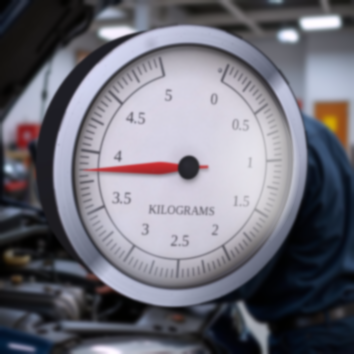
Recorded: value=3.85 unit=kg
